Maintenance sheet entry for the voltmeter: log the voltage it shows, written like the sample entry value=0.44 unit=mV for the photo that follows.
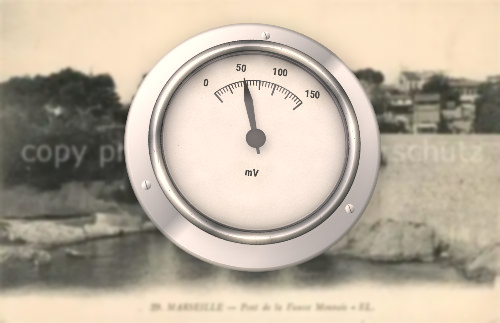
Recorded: value=50 unit=mV
